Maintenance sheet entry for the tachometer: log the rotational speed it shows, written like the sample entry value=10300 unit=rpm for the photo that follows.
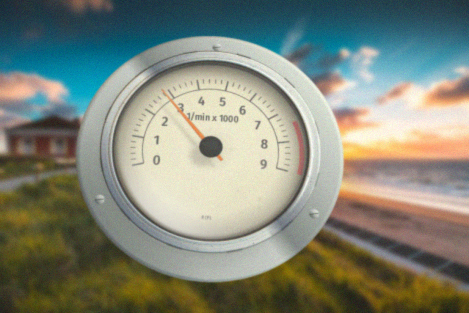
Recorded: value=2800 unit=rpm
